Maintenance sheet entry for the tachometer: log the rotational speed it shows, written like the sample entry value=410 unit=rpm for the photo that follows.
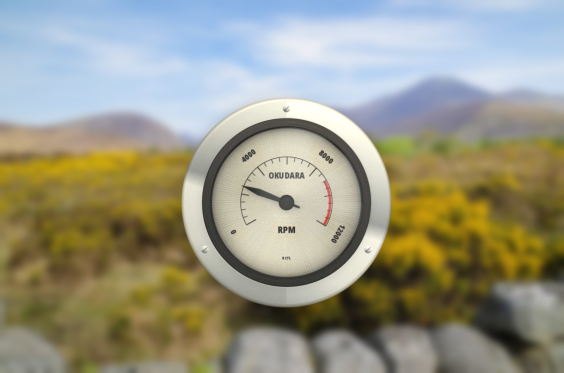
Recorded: value=2500 unit=rpm
